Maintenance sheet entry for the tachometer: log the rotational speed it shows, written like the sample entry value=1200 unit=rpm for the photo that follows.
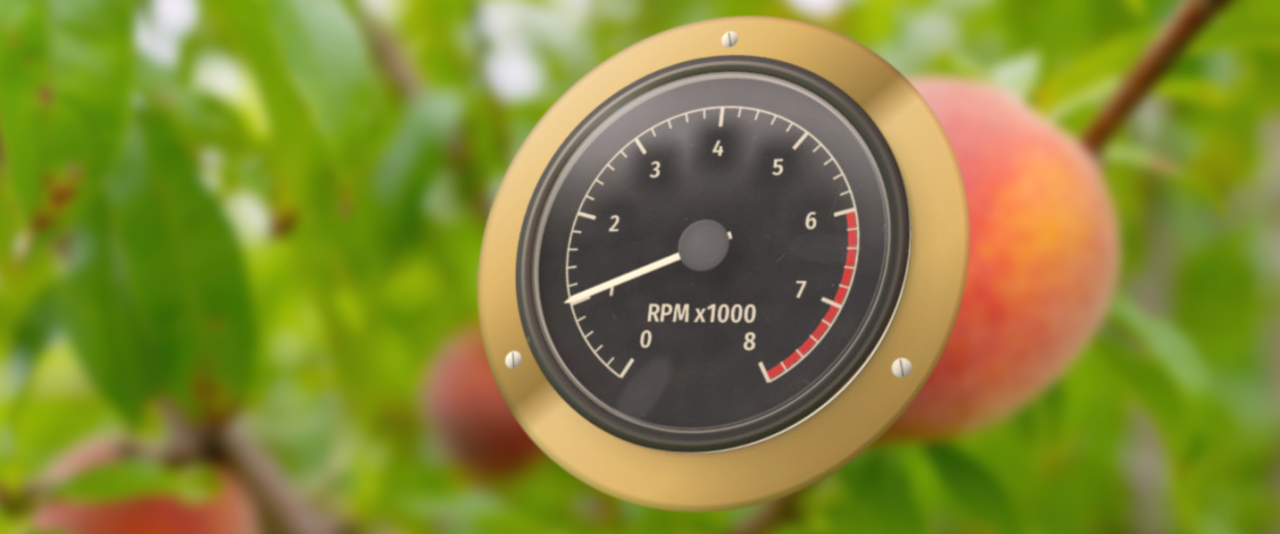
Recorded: value=1000 unit=rpm
